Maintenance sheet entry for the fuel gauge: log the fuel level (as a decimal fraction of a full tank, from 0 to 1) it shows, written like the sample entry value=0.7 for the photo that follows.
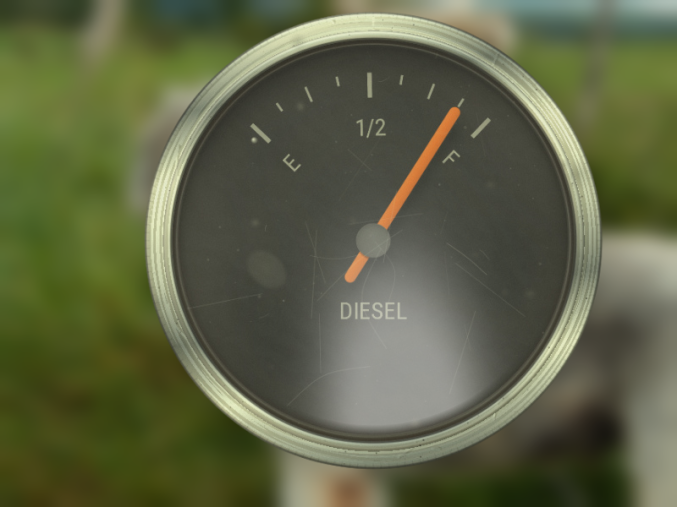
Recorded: value=0.875
